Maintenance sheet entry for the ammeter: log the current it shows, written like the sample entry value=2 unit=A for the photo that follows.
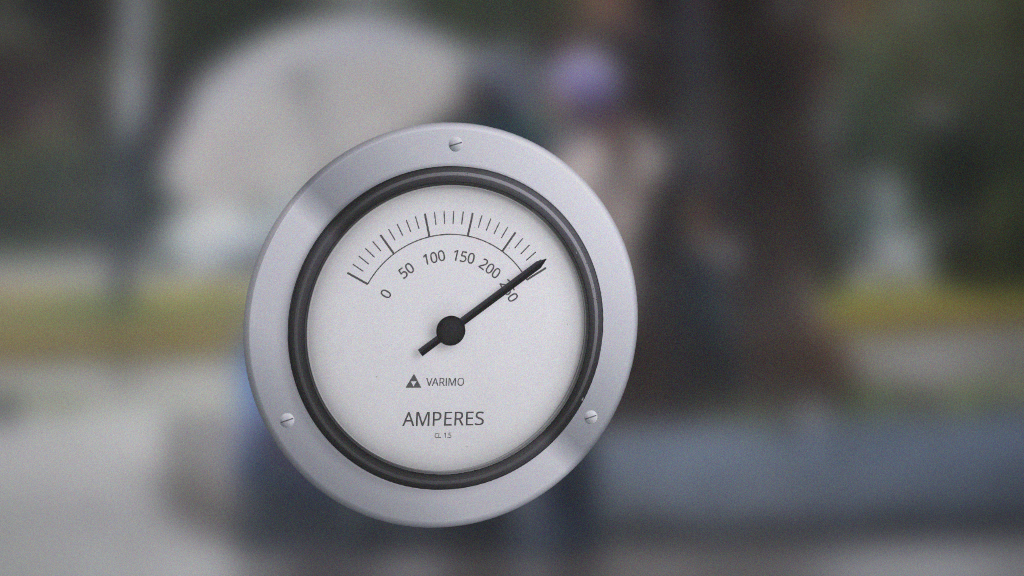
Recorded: value=240 unit=A
